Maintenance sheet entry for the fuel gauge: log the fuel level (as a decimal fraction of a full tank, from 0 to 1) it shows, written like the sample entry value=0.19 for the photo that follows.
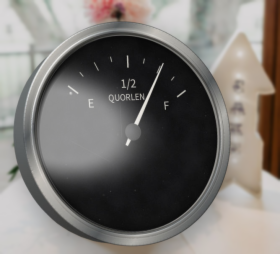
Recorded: value=0.75
